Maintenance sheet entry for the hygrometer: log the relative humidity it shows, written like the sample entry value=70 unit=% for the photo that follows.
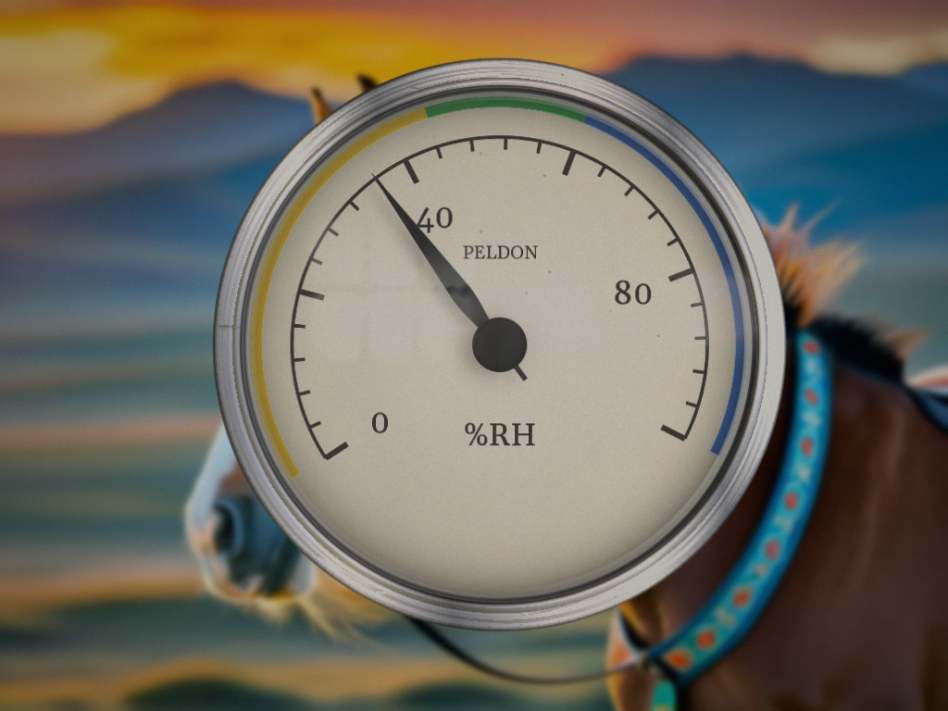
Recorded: value=36 unit=%
